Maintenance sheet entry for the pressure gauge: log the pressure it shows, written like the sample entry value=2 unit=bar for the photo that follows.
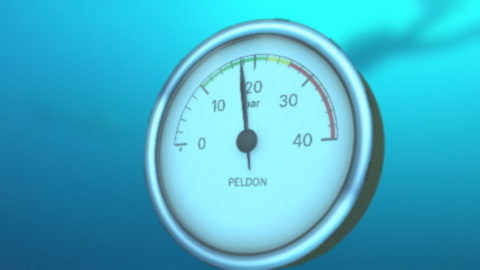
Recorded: value=18 unit=bar
